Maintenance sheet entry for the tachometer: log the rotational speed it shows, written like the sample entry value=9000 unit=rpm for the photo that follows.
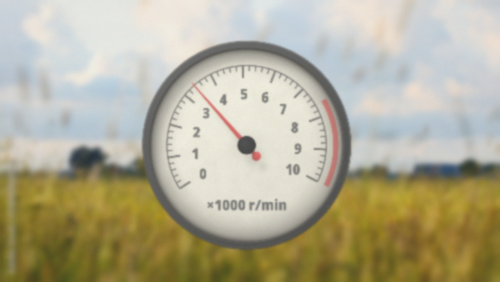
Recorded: value=3400 unit=rpm
